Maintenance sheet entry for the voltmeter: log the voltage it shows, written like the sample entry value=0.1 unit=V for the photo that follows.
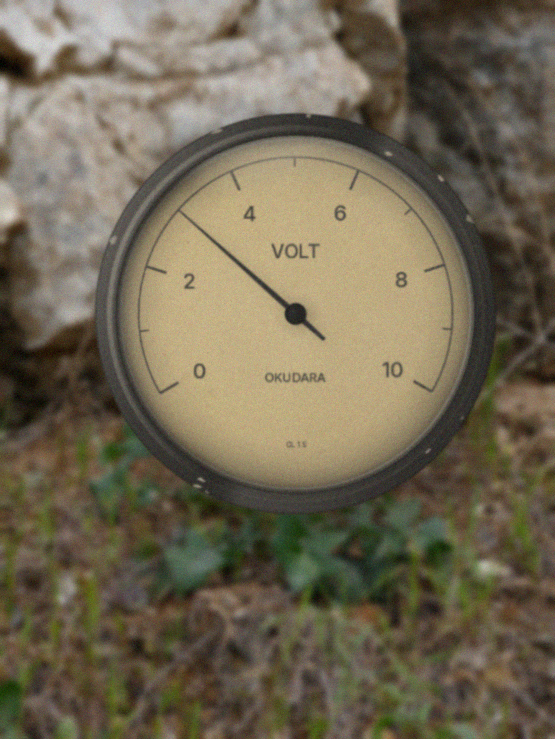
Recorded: value=3 unit=V
